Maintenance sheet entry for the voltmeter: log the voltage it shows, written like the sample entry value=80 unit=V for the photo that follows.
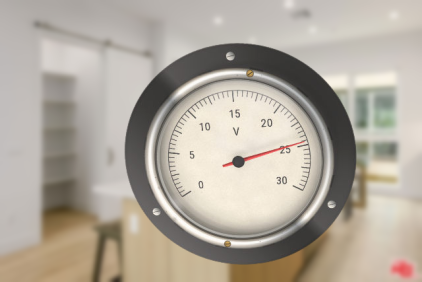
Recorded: value=24.5 unit=V
